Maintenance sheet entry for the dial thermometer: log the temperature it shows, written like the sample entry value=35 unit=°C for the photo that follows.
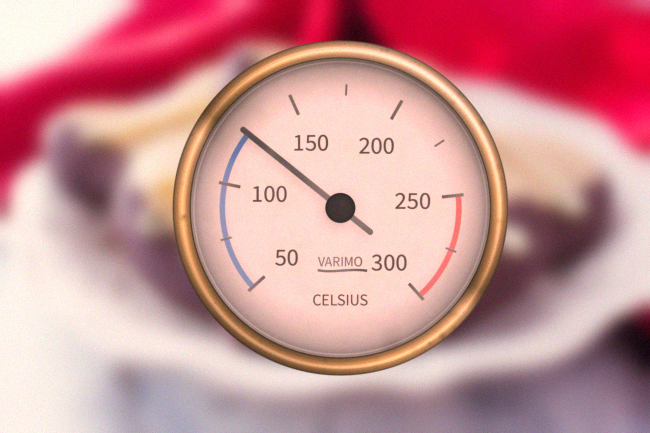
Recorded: value=125 unit=°C
